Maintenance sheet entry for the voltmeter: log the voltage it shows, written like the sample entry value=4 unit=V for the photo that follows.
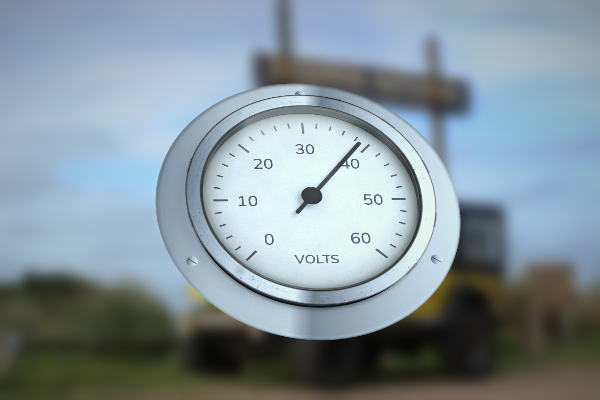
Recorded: value=39 unit=V
